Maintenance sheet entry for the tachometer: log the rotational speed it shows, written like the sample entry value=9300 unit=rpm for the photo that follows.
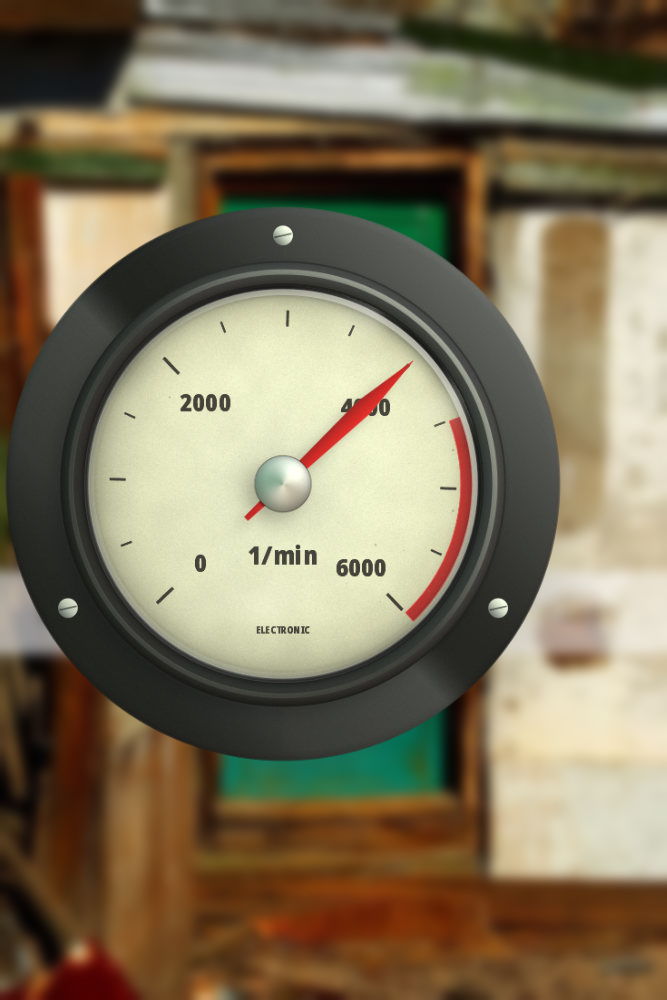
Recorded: value=4000 unit=rpm
